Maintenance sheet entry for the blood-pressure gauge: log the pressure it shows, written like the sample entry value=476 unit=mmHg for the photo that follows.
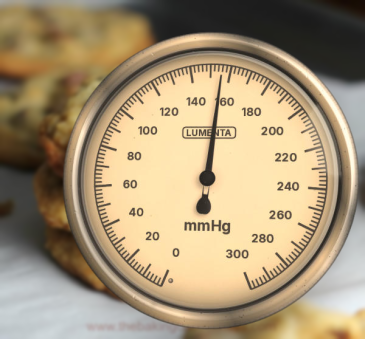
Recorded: value=156 unit=mmHg
